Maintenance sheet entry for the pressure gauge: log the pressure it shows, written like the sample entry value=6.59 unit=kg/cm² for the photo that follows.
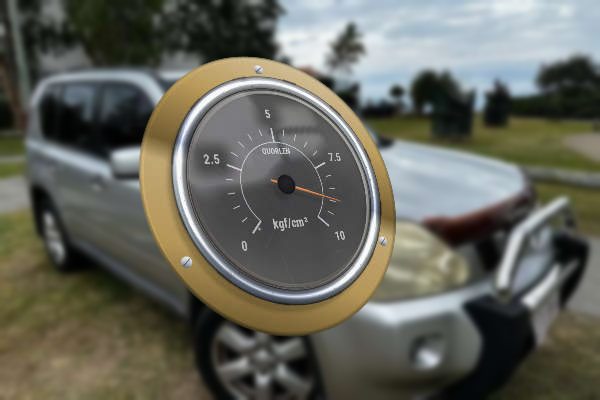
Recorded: value=9 unit=kg/cm²
